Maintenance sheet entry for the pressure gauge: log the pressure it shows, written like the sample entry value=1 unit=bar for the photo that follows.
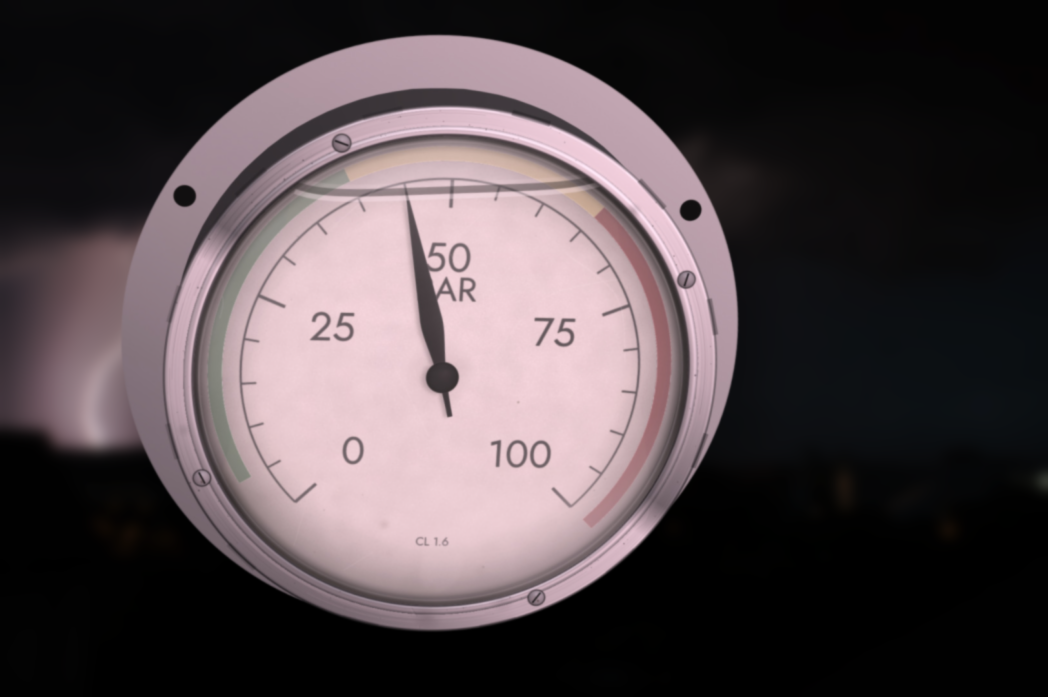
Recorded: value=45 unit=bar
